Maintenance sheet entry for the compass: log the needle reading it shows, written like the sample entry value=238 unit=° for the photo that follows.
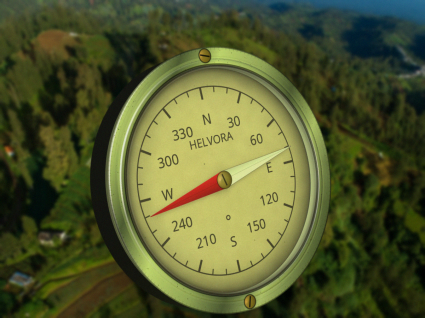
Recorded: value=260 unit=°
